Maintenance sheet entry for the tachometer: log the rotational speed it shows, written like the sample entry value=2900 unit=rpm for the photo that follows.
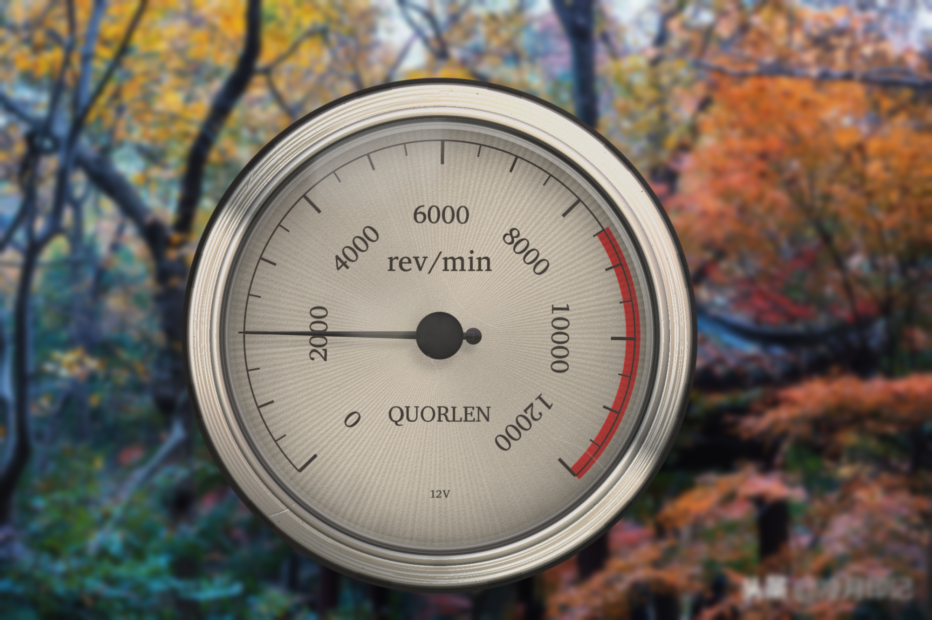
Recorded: value=2000 unit=rpm
